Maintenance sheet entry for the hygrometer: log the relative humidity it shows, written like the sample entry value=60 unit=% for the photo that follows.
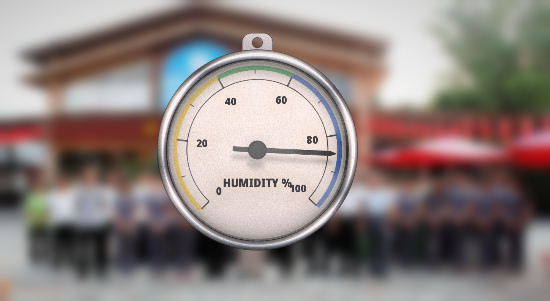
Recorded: value=85 unit=%
